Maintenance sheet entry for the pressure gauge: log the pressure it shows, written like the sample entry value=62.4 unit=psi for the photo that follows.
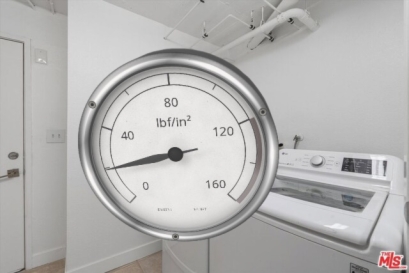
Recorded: value=20 unit=psi
